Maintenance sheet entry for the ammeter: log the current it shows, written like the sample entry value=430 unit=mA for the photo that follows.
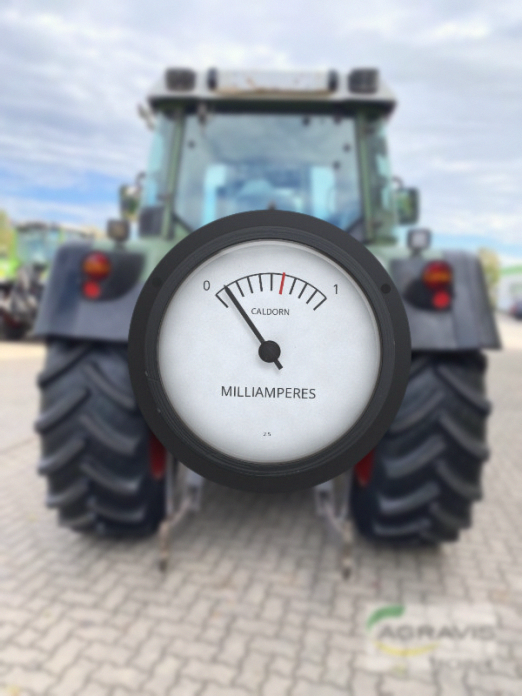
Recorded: value=0.1 unit=mA
